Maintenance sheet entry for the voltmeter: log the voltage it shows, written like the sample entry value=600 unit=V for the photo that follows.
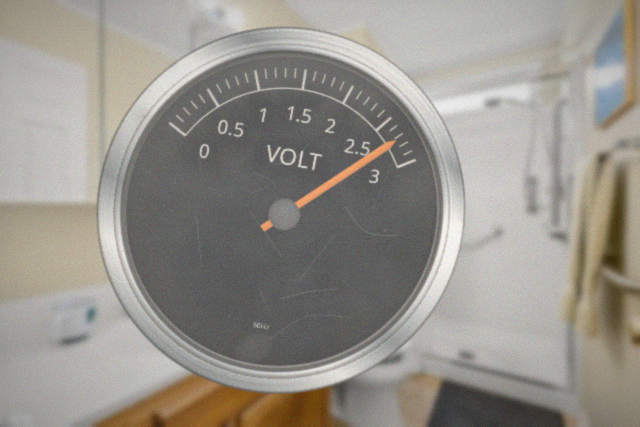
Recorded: value=2.7 unit=V
